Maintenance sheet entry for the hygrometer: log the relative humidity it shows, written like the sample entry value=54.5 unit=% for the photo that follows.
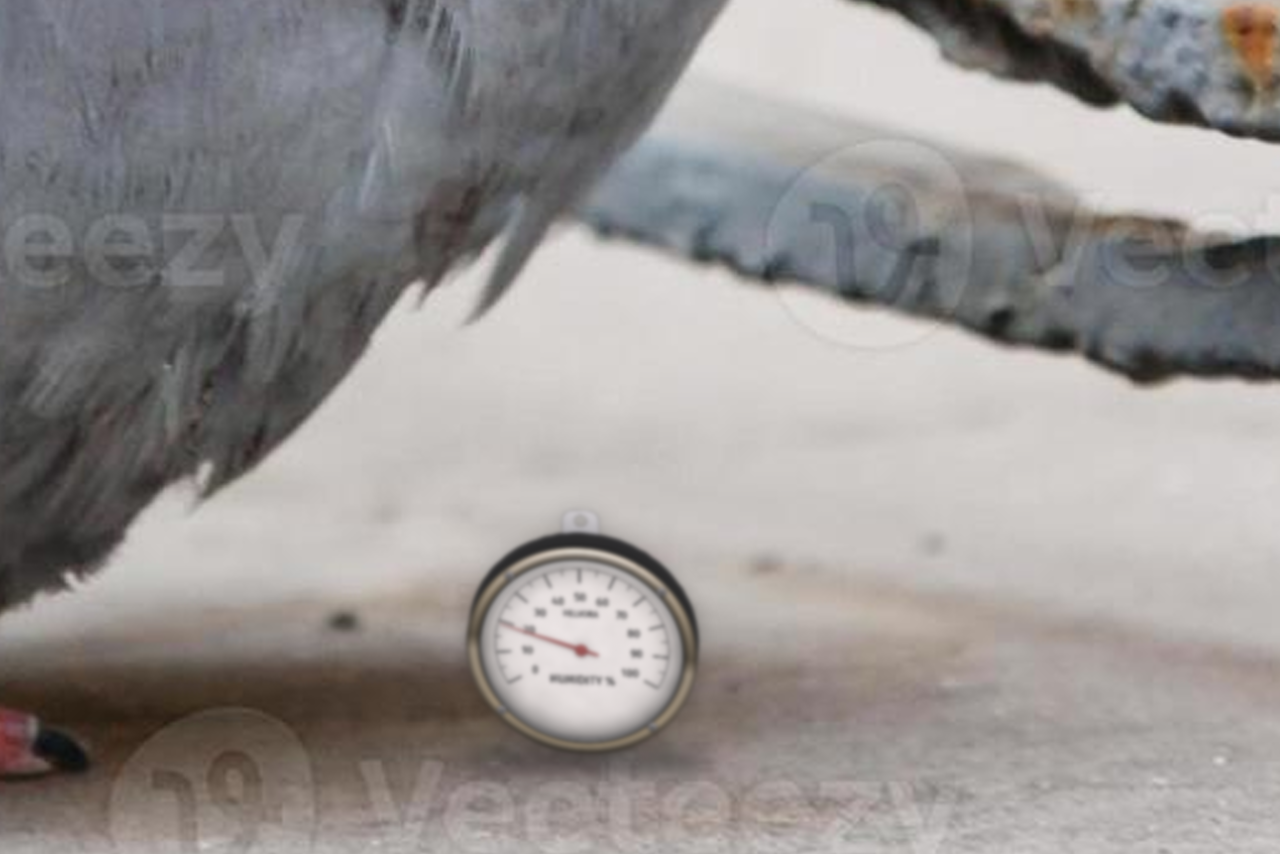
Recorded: value=20 unit=%
